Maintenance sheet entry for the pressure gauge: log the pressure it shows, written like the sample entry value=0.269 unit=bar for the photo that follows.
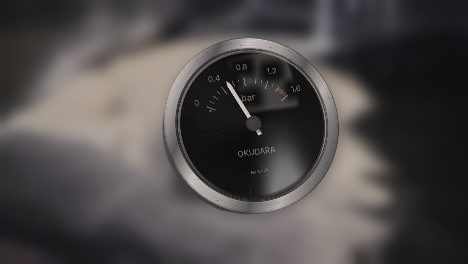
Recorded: value=0.5 unit=bar
